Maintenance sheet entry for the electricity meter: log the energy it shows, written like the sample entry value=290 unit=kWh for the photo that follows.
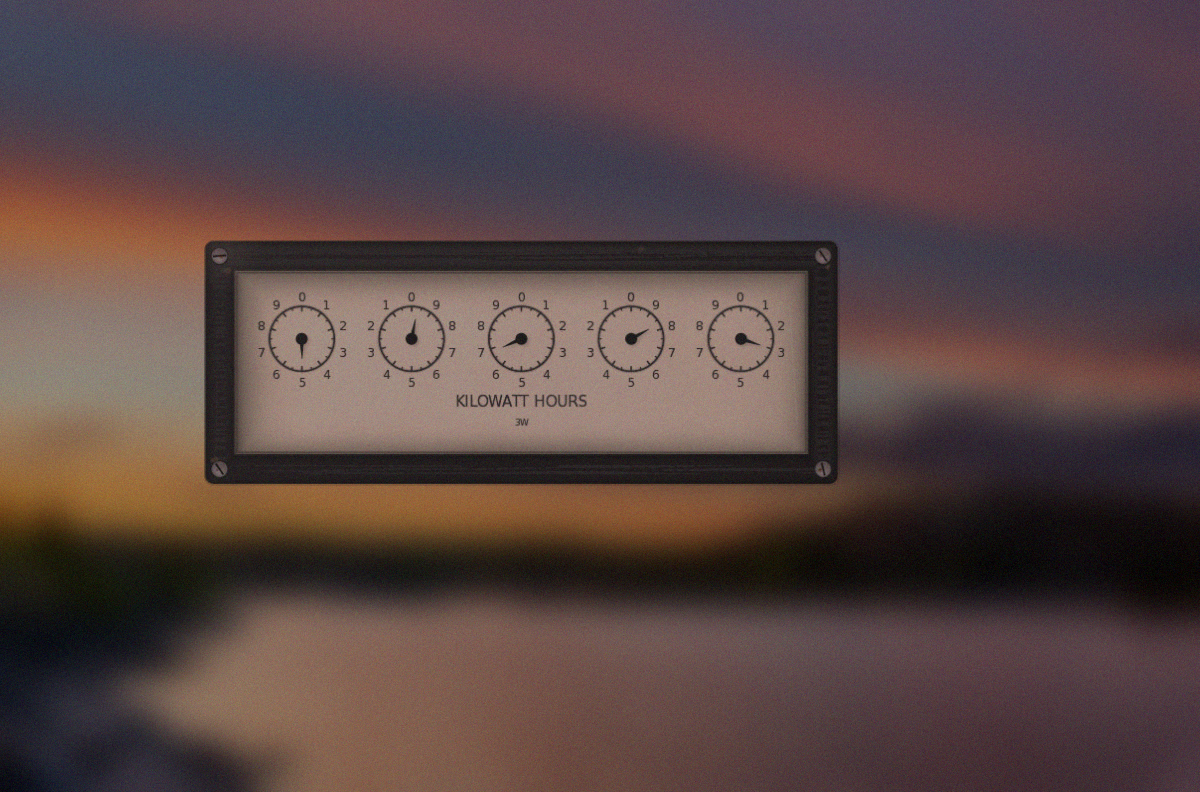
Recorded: value=49683 unit=kWh
